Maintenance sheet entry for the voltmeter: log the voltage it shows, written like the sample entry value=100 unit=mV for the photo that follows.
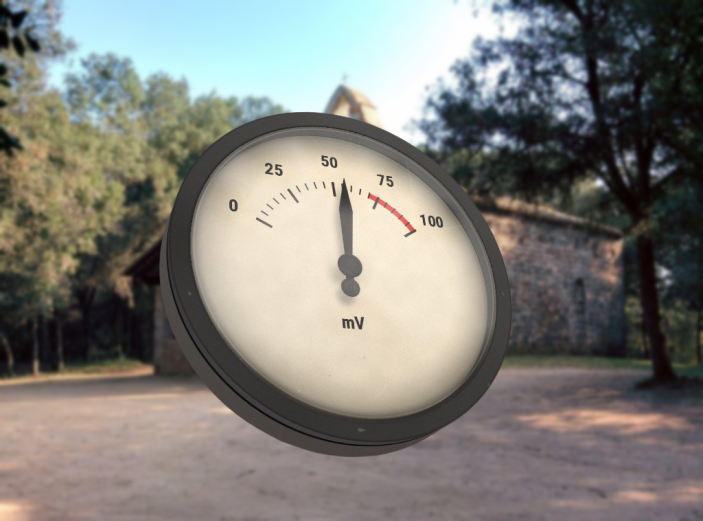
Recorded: value=55 unit=mV
